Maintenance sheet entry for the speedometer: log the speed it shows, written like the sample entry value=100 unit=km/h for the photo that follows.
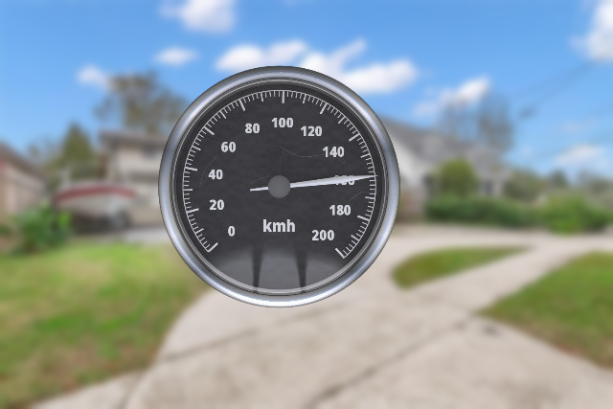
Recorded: value=160 unit=km/h
